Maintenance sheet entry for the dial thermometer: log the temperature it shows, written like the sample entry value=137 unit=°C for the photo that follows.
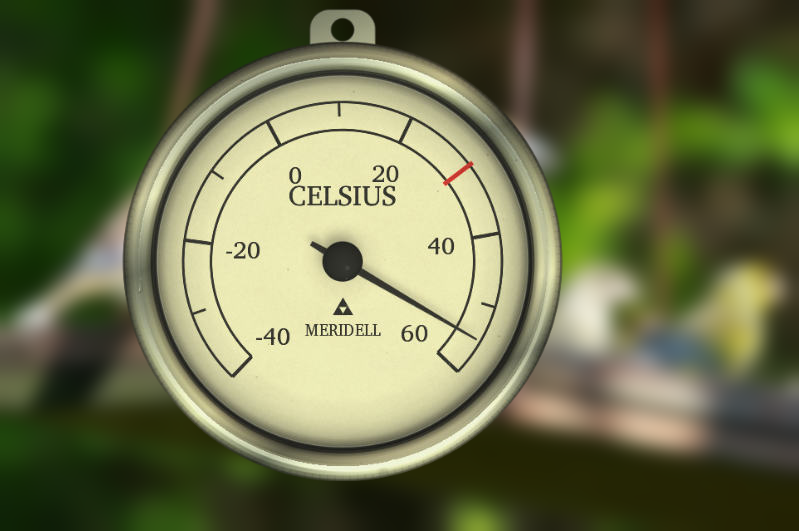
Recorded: value=55 unit=°C
